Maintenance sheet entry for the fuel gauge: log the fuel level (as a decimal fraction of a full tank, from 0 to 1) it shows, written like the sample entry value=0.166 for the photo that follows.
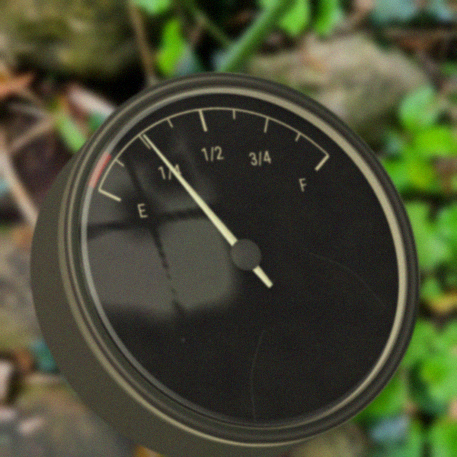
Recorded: value=0.25
